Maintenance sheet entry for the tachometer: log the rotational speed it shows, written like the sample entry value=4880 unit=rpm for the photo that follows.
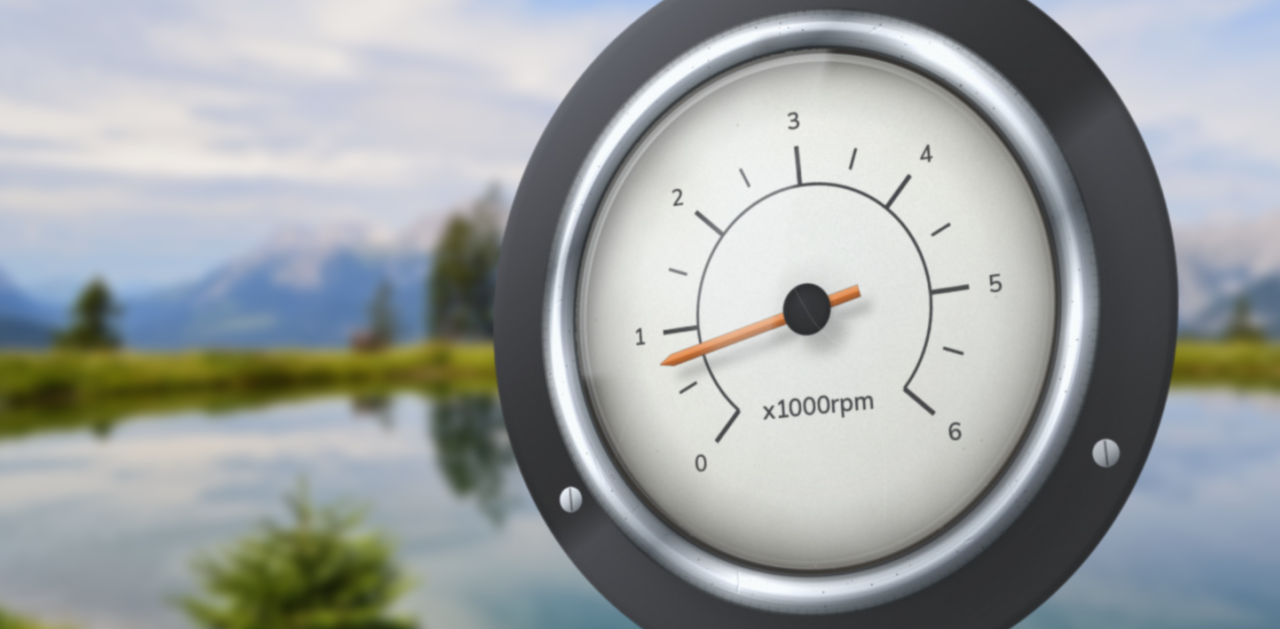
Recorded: value=750 unit=rpm
